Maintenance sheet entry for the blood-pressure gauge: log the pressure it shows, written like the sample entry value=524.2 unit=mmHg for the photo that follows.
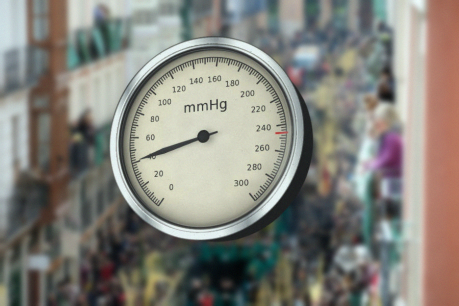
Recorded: value=40 unit=mmHg
